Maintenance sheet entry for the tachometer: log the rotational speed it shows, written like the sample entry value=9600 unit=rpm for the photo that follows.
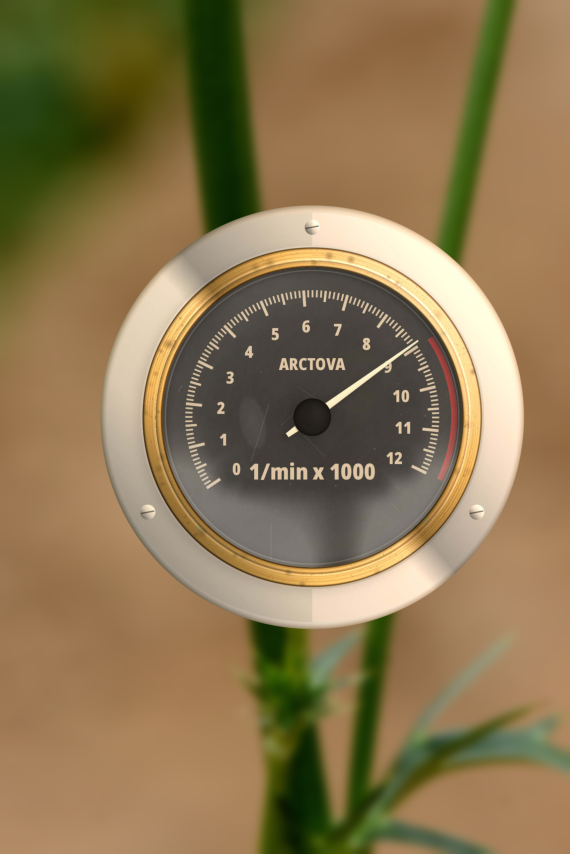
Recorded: value=8900 unit=rpm
